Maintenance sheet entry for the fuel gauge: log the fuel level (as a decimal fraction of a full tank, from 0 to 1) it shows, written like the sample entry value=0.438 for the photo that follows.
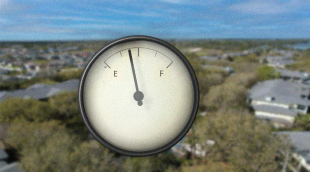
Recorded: value=0.375
